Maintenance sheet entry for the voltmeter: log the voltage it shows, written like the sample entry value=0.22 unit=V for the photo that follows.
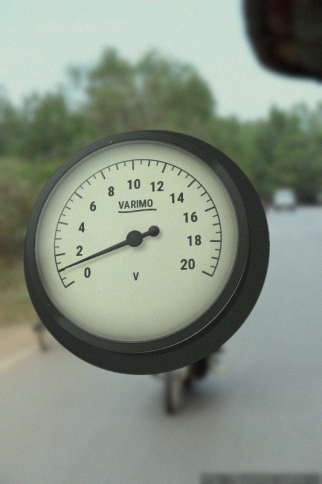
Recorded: value=1 unit=V
